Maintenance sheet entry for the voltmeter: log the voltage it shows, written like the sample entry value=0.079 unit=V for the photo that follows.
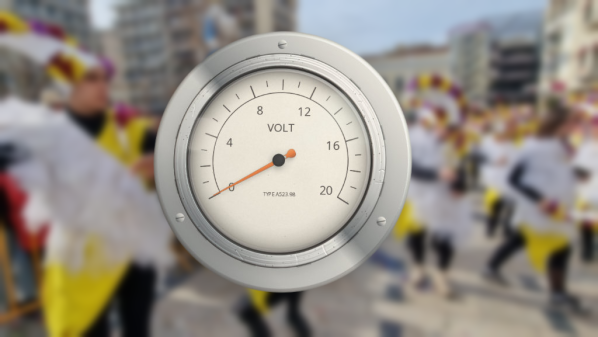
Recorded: value=0 unit=V
